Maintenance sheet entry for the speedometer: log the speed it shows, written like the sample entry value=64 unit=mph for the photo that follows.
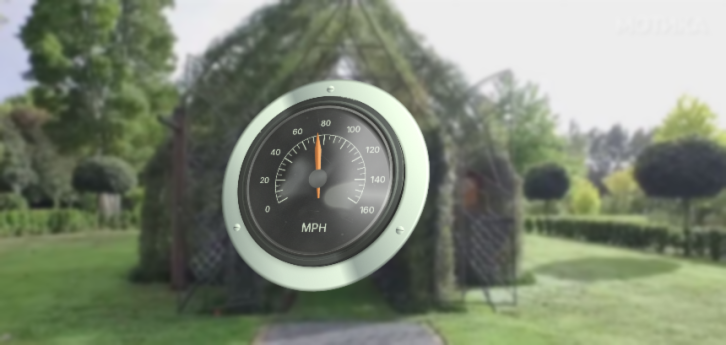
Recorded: value=75 unit=mph
